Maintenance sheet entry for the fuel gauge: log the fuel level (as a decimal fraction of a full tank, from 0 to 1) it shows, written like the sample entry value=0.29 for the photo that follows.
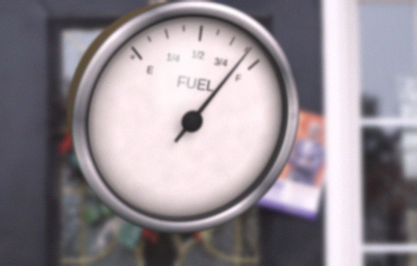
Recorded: value=0.875
